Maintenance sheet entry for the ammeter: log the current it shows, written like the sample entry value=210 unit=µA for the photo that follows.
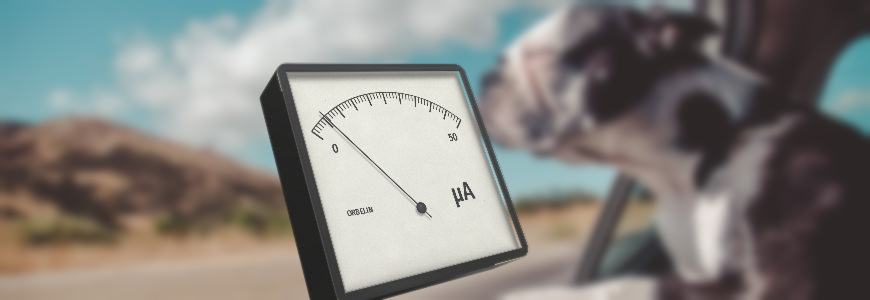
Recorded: value=5 unit=µA
